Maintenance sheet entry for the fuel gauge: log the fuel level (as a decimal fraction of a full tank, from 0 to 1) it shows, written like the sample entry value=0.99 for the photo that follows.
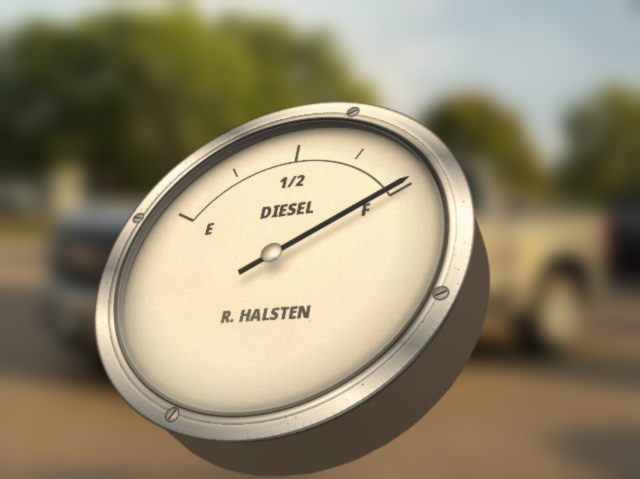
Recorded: value=1
